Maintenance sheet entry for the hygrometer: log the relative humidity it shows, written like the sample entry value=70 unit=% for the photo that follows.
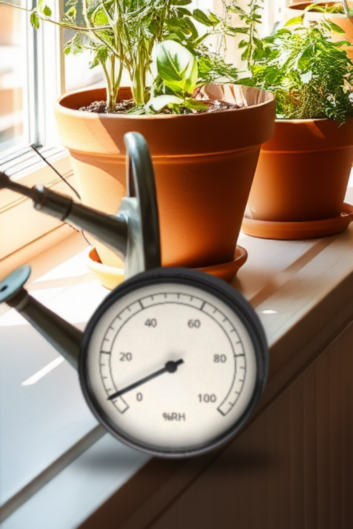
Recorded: value=6 unit=%
